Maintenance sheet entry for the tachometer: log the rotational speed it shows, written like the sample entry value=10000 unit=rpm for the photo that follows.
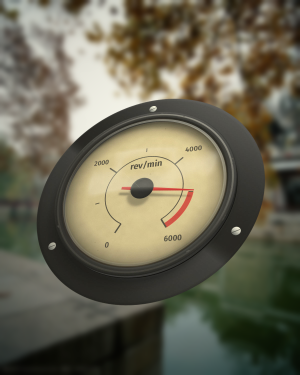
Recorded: value=5000 unit=rpm
